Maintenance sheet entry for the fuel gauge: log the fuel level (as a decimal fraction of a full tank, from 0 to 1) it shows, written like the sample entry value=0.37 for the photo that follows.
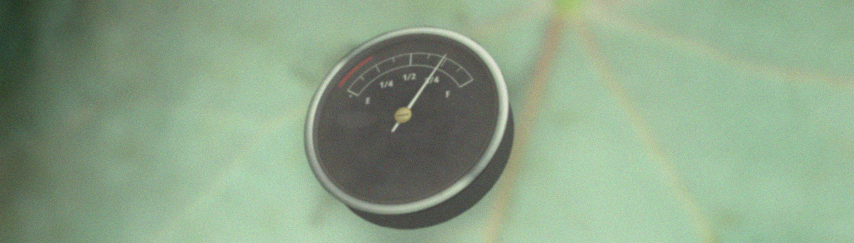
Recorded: value=0.75
